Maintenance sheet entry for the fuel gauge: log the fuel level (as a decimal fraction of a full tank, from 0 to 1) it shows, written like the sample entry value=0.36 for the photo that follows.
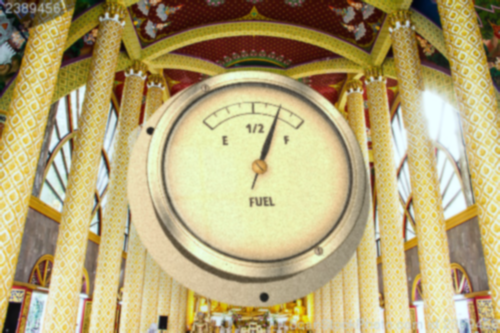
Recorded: value=0.75
